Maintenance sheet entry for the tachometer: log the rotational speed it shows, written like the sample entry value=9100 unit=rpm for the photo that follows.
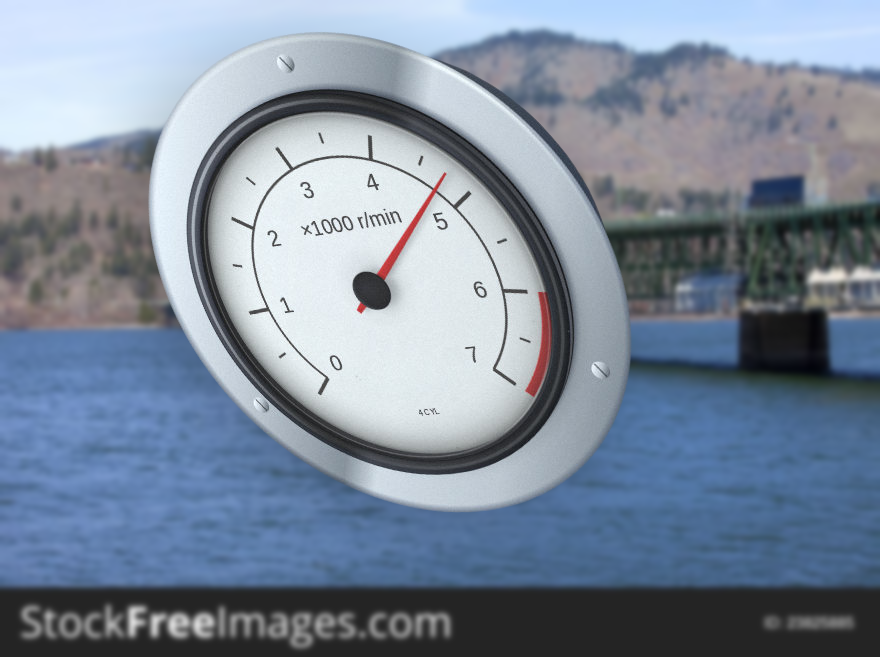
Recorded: value=4750 unit=rpm
